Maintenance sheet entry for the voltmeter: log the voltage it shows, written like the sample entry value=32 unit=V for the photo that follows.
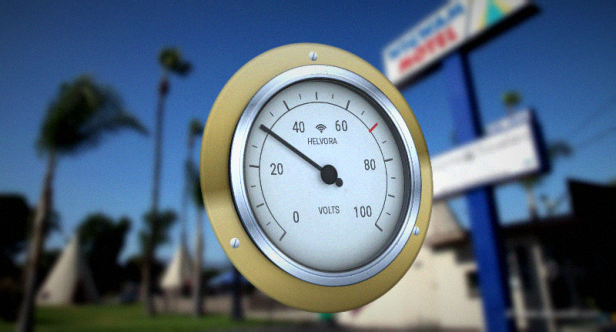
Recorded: value=30 unit=V
